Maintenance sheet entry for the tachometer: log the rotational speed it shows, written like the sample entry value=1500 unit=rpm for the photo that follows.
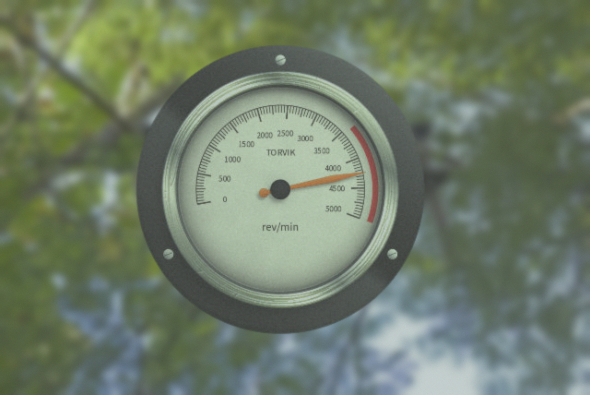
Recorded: value=4250 unit=rpm
